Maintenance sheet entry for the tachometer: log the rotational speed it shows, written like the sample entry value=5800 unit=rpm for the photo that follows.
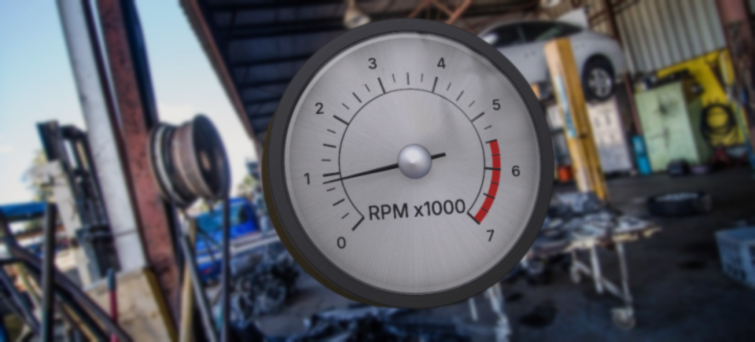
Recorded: value=875 unit=rpm
